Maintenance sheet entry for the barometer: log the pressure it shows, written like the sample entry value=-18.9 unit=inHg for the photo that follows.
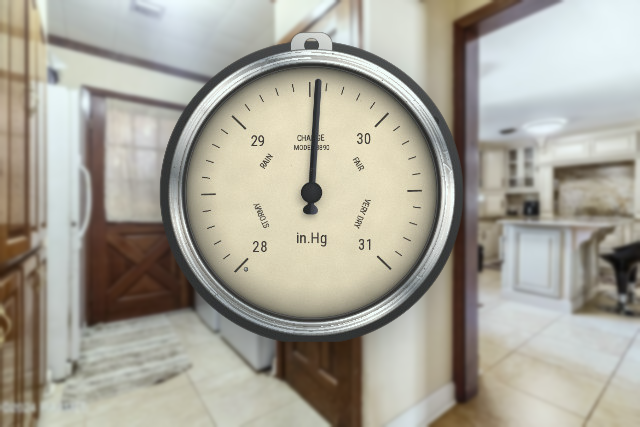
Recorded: value=29.55 unit=inHg
